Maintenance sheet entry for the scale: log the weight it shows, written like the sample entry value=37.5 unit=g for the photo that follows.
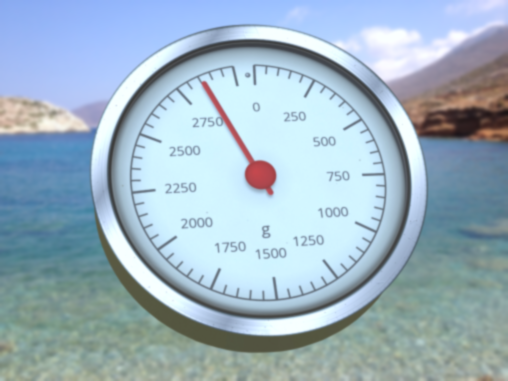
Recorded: value=2850 unit=g
